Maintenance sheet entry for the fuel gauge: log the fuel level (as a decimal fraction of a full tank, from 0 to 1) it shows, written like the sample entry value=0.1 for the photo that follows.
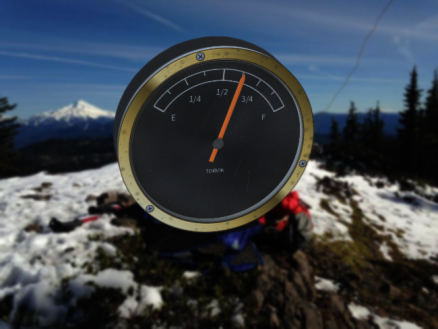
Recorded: value=0.625
